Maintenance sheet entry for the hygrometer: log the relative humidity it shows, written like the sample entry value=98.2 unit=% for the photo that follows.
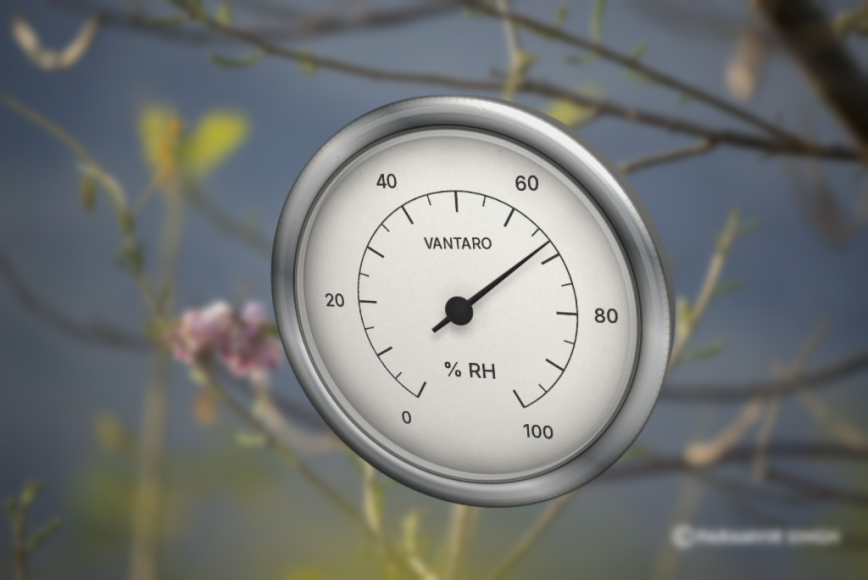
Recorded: value=67.5 unit=%
